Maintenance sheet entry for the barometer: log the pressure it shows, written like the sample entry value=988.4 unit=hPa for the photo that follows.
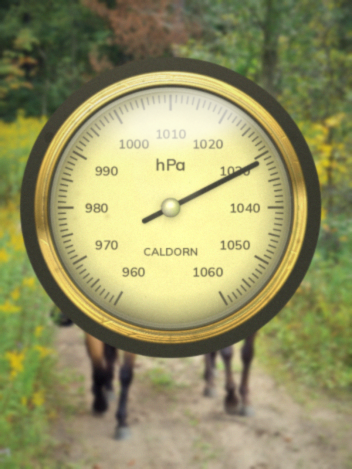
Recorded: value=1031 unit=hPa
